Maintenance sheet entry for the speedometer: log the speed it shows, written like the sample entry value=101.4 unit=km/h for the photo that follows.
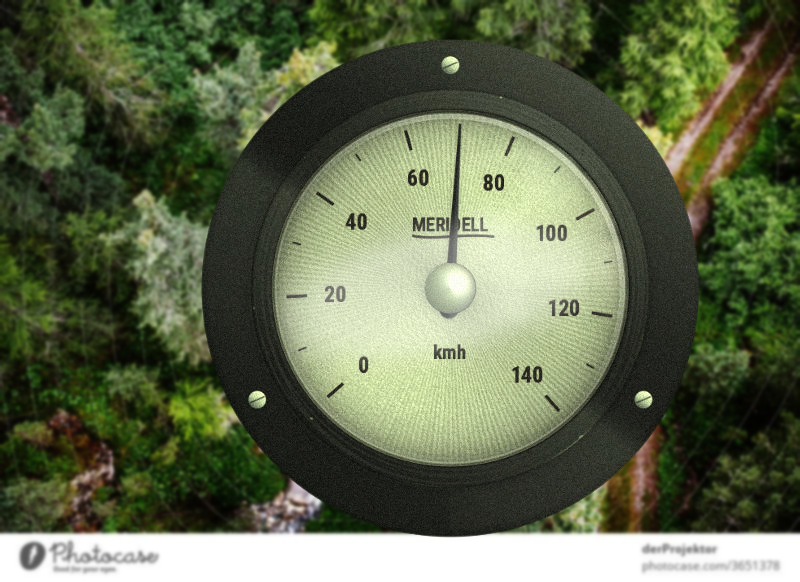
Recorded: value=70 unit=km/h
